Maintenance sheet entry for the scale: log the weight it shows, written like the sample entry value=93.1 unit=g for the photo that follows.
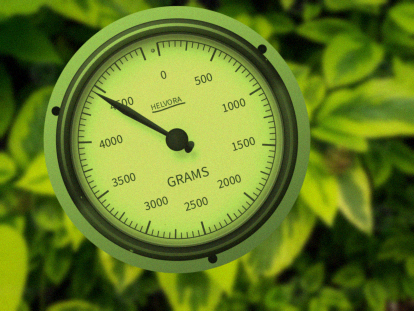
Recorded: value=4450 unit=g
